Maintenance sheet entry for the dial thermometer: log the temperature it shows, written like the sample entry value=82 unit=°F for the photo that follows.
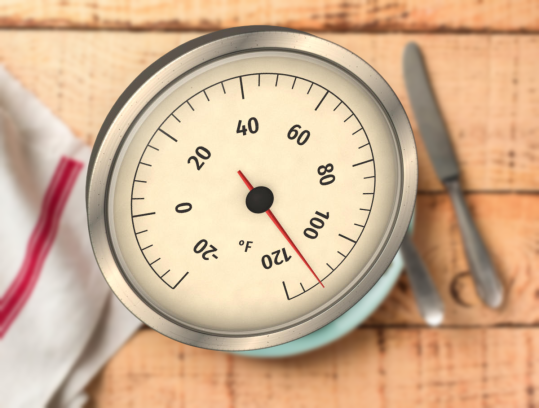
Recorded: value=112 unit=°F
